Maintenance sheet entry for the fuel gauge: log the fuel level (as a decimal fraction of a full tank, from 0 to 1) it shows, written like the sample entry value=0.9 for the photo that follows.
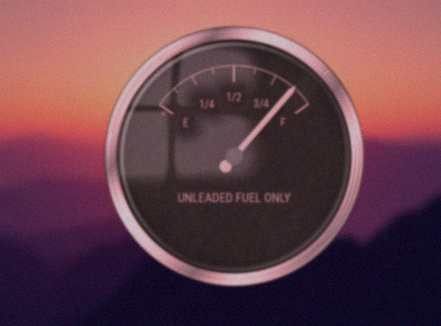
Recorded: value=0.875
